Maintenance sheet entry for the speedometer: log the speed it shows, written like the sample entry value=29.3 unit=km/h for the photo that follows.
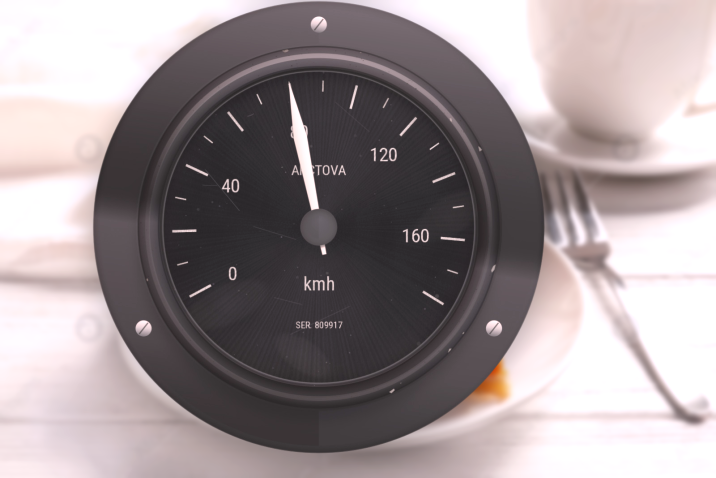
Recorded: value=80 unit=km/h
